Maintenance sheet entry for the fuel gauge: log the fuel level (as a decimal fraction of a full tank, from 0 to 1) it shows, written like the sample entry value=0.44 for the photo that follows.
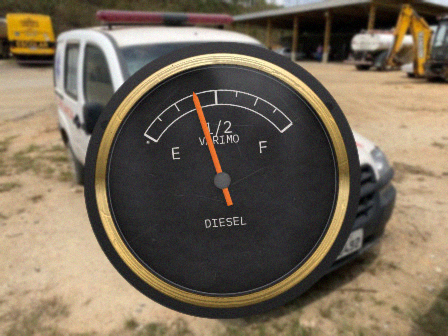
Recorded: value=0.375
